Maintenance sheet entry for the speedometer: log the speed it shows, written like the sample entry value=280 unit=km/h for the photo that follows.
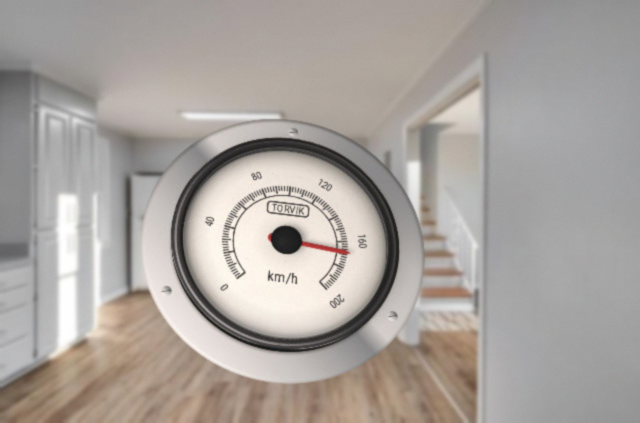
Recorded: value=170 unit=km/h
